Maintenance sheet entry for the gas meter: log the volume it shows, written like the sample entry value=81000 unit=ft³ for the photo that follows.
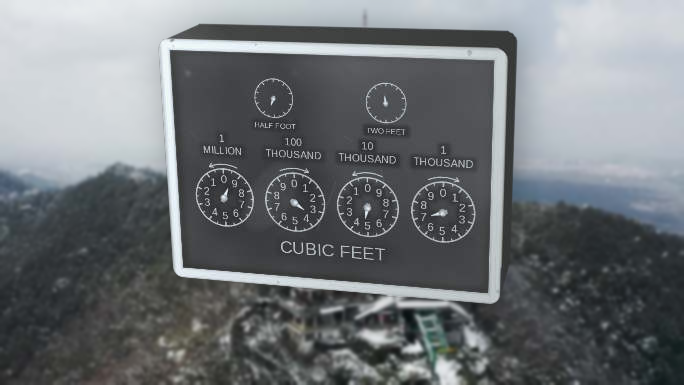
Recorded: value=934700 unit=ft³
